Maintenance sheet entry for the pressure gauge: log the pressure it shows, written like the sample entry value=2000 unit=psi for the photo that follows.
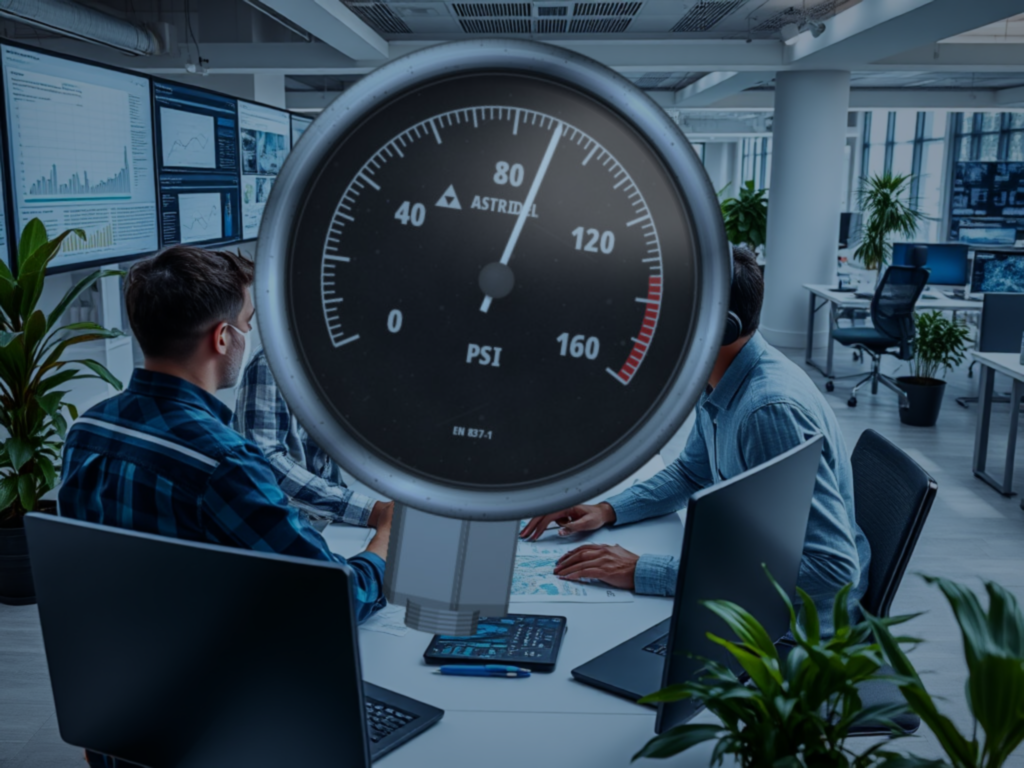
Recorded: value=90 unit=psi
